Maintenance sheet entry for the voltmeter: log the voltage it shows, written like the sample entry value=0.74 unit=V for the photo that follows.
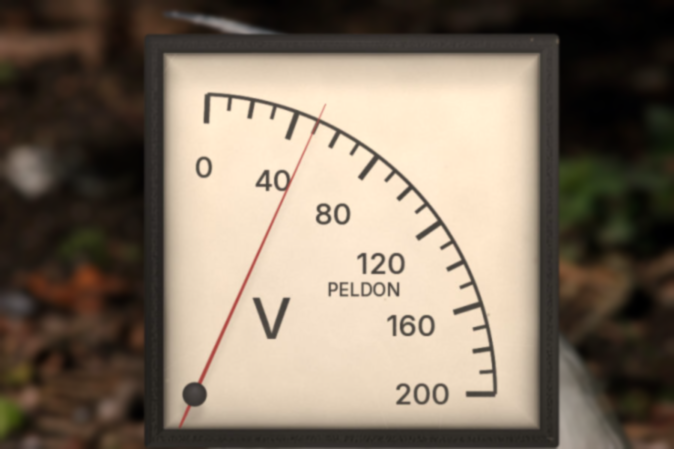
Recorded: value=50 unit=V
